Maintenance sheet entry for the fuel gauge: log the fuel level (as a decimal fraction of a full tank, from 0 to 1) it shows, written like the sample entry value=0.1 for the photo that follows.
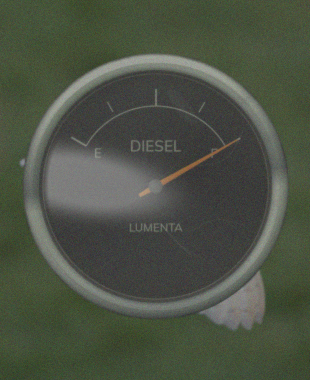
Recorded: value=1
